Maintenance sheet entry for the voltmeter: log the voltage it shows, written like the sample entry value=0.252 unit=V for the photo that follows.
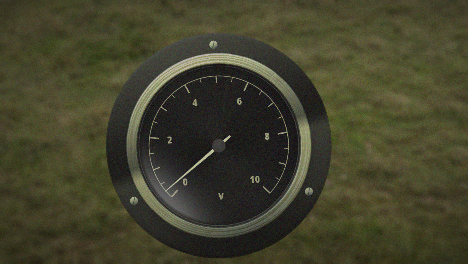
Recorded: value=0.25 unit=V
